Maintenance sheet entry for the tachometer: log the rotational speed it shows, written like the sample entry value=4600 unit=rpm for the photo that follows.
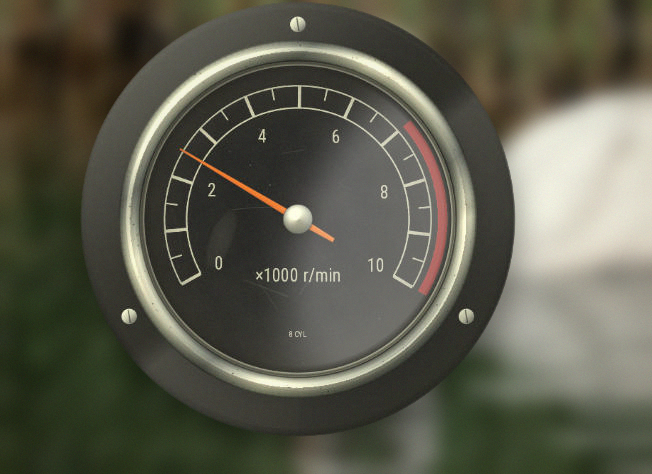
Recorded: value=2500 unit=rpm
